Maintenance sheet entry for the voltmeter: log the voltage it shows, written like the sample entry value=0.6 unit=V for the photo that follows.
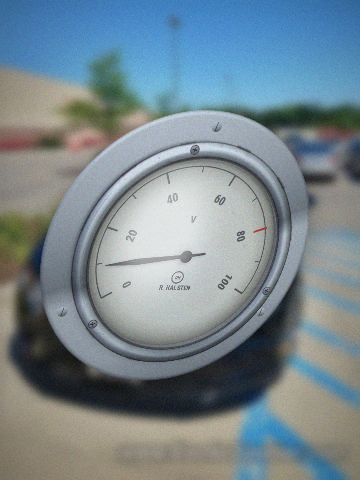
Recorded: value=10 unit=V
